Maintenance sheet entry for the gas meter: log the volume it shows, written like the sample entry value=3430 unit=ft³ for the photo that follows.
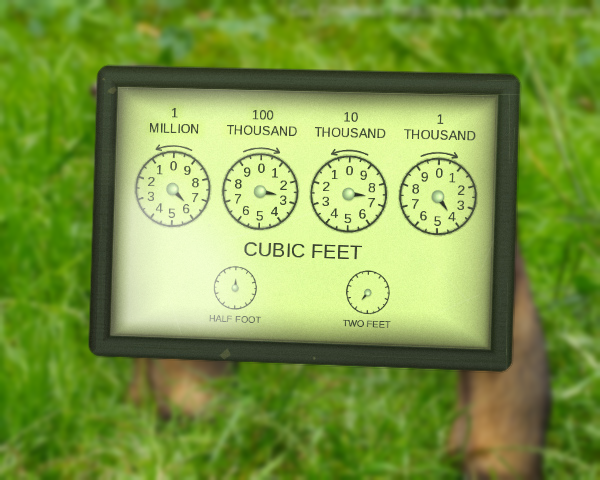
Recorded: value=627400 unit=ft³
